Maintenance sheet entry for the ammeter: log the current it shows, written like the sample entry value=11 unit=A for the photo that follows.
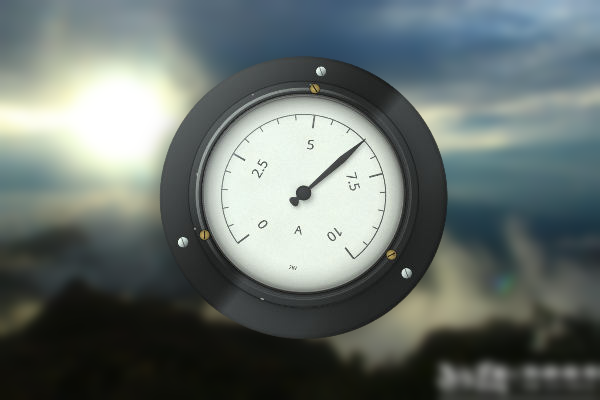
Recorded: value=6.5 unit=A
